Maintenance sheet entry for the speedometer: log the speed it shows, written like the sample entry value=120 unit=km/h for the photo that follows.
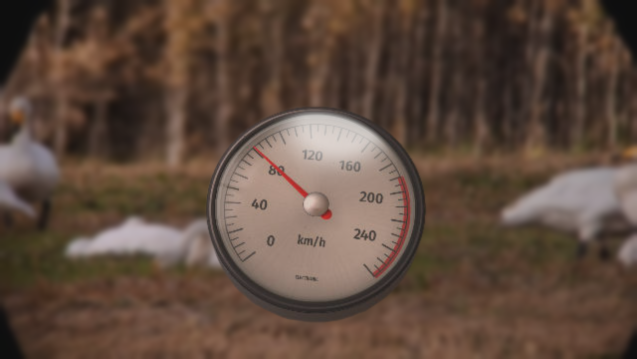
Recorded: value=80 unit=km/h
